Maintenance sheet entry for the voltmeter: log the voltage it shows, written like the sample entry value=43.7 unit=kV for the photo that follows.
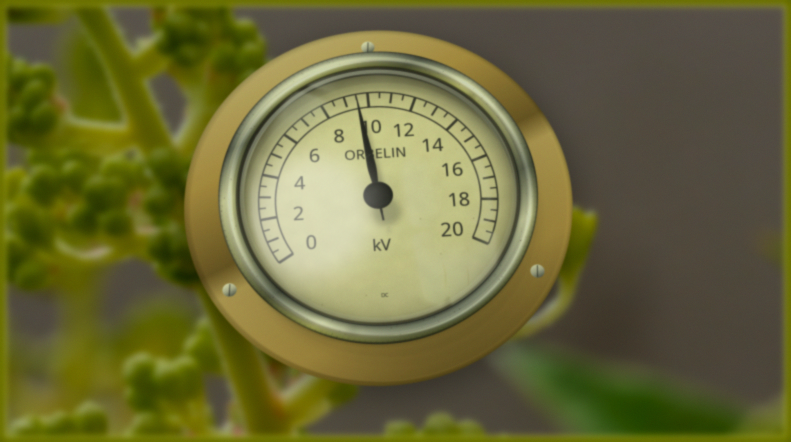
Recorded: value=9.5 unit=kV
